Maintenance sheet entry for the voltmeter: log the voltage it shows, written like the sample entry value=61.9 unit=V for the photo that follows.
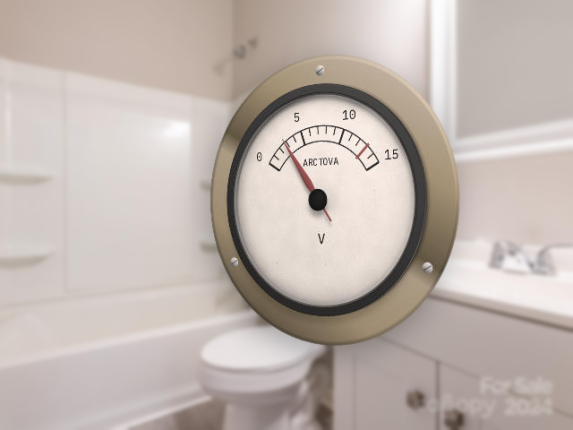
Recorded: value=3 unit=V
